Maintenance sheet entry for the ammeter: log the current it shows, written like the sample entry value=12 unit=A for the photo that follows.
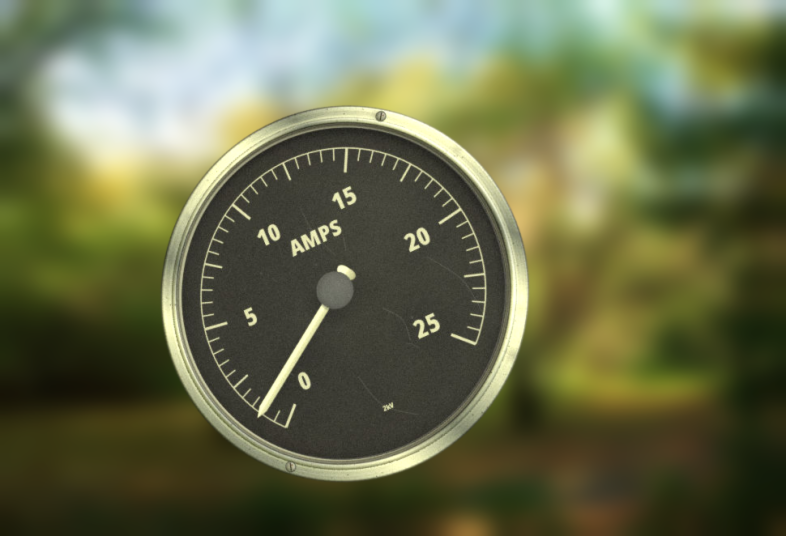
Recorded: value=1 unit=A
